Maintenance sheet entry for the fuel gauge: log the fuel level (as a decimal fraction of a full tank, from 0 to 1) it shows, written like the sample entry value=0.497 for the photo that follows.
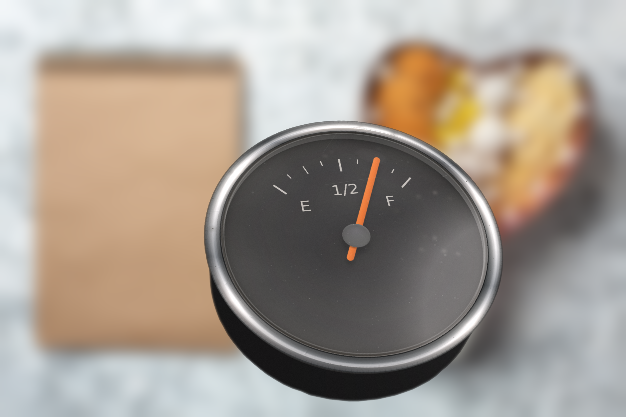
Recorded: value=0.75
